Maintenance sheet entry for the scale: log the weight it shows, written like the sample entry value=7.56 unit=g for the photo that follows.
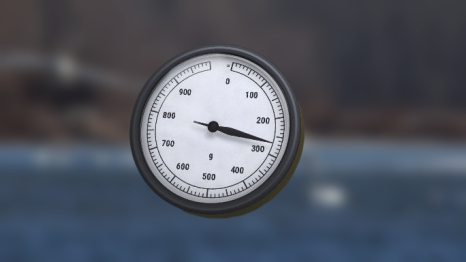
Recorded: value=270 unit=g
